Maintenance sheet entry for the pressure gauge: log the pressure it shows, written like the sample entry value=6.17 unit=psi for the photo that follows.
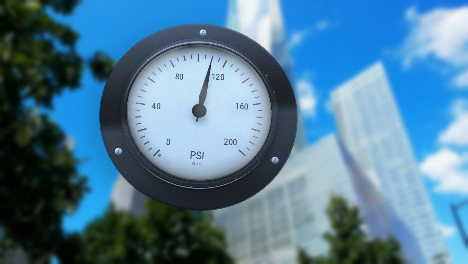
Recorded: value=110 unit=psi
